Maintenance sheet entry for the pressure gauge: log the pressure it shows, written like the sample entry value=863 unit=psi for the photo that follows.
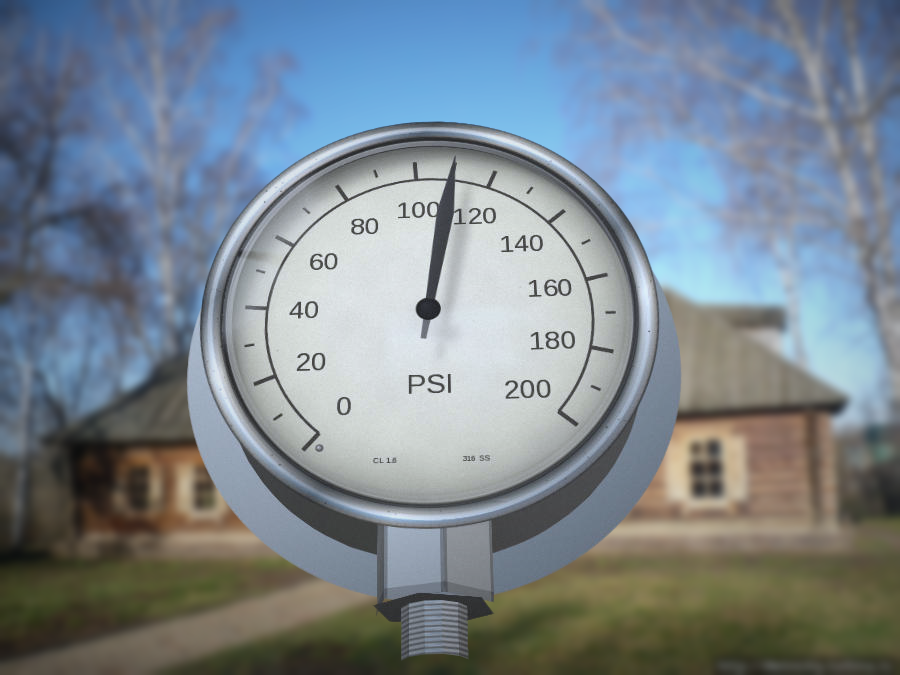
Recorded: value=110 unit=psi
